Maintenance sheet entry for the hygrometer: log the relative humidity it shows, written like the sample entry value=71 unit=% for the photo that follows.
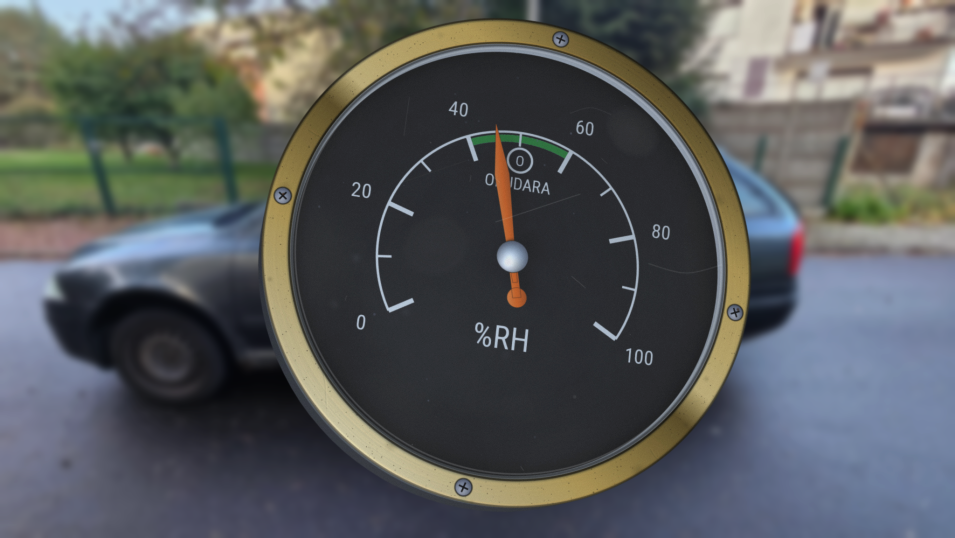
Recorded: value=45 unit=%
